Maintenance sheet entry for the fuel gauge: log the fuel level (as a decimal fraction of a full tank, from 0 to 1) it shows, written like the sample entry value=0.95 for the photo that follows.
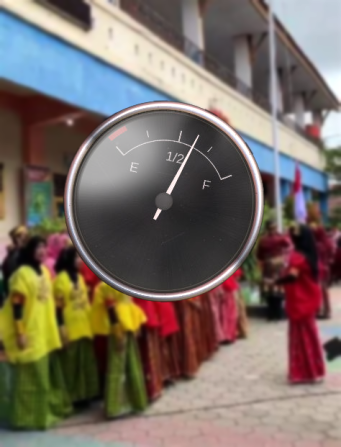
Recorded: value=0.625
